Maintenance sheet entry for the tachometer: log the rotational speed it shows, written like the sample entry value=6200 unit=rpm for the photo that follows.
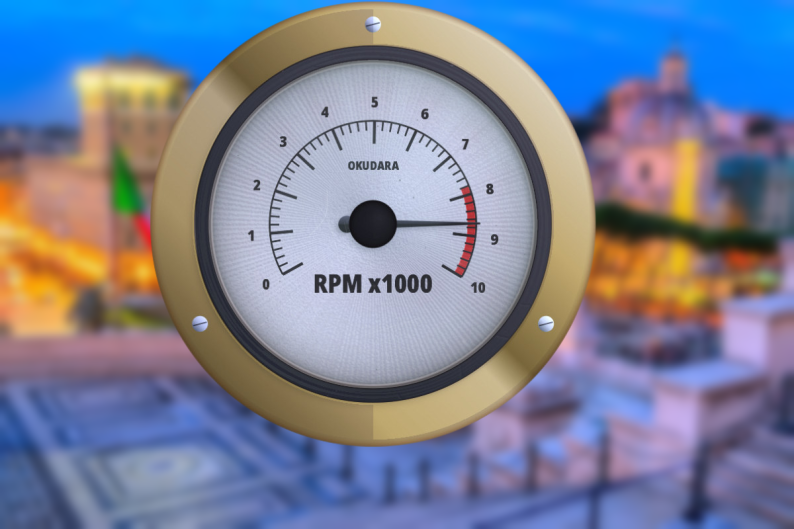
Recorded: value=8700 unit=rpm
